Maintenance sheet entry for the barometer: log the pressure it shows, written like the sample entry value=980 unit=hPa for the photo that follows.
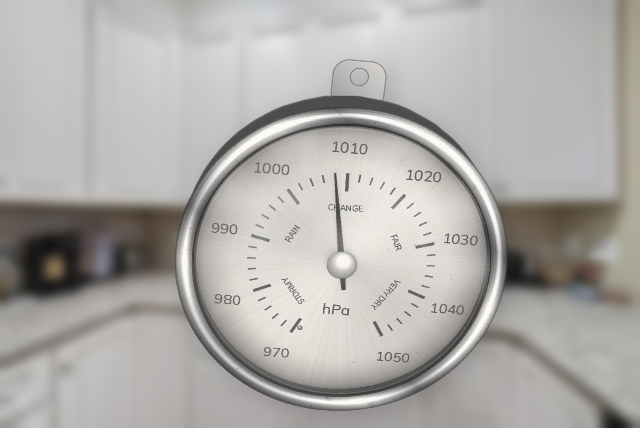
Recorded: value=1008 unit=hPa
